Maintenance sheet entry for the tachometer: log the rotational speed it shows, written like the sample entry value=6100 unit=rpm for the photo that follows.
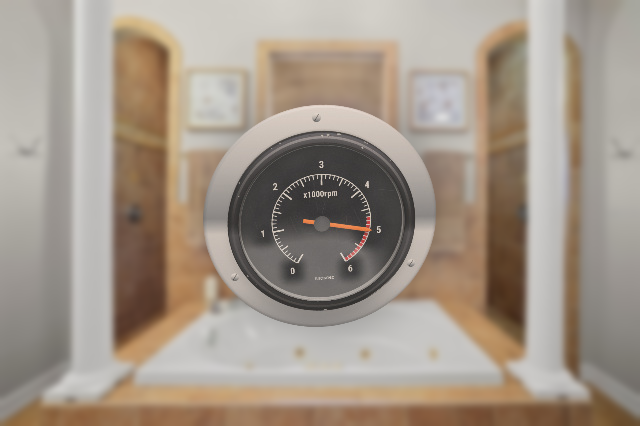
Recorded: value=5000 unit=rpm
